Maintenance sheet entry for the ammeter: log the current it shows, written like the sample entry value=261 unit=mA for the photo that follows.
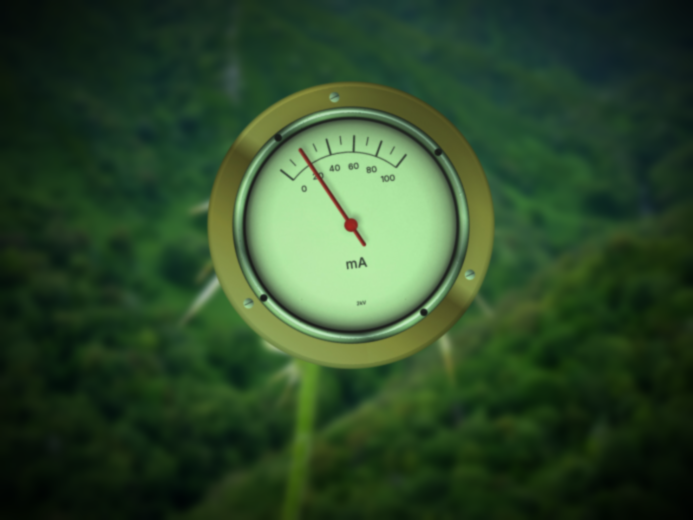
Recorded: value=20 unit=mA
